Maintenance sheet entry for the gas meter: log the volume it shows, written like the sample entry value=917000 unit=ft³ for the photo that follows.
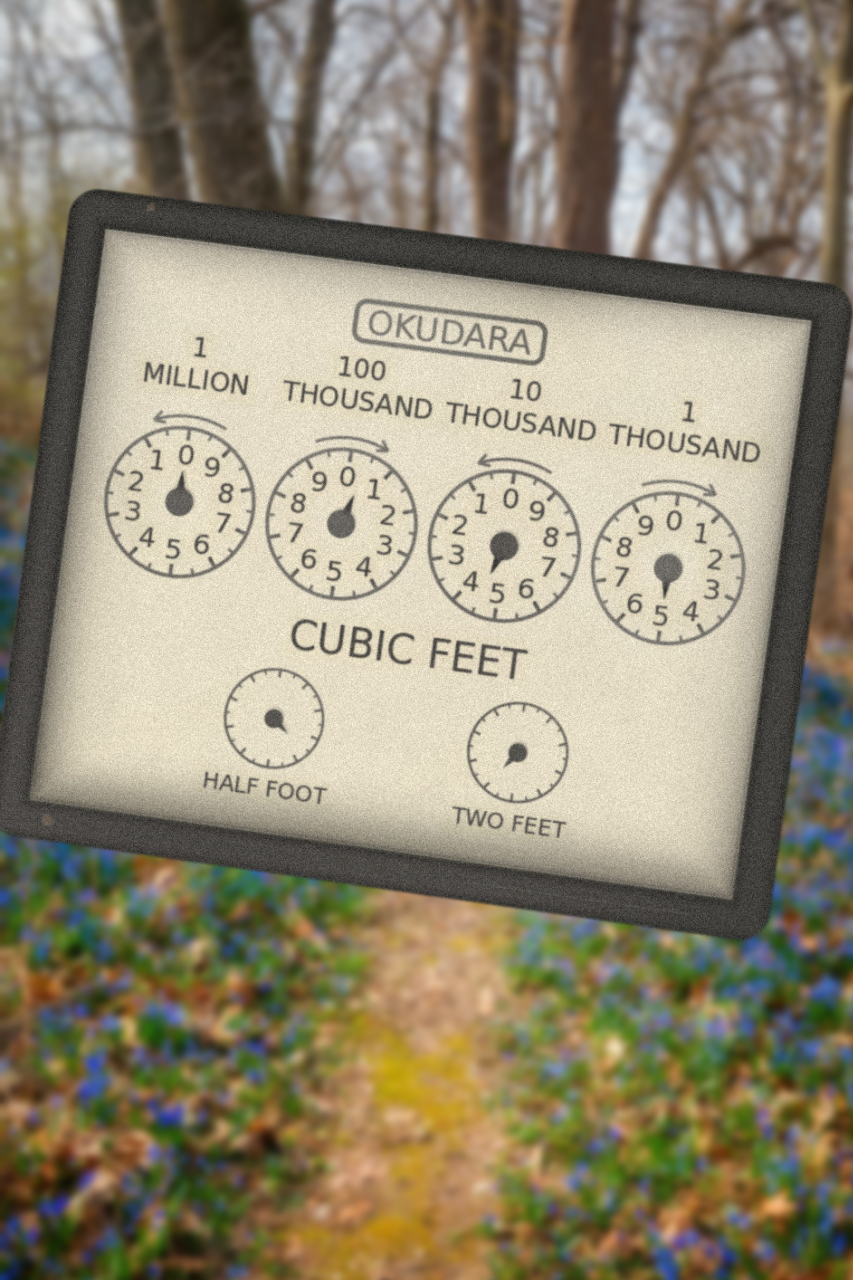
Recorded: value=4500 unit=ft³
